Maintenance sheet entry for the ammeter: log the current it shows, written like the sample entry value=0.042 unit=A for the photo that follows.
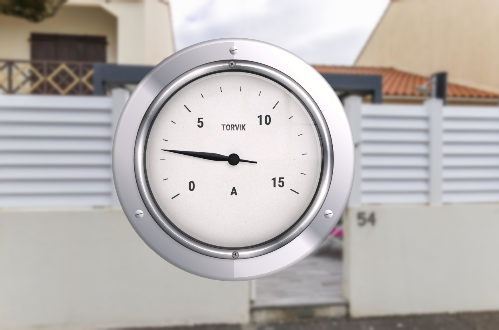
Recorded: value=2.5 unit=A
